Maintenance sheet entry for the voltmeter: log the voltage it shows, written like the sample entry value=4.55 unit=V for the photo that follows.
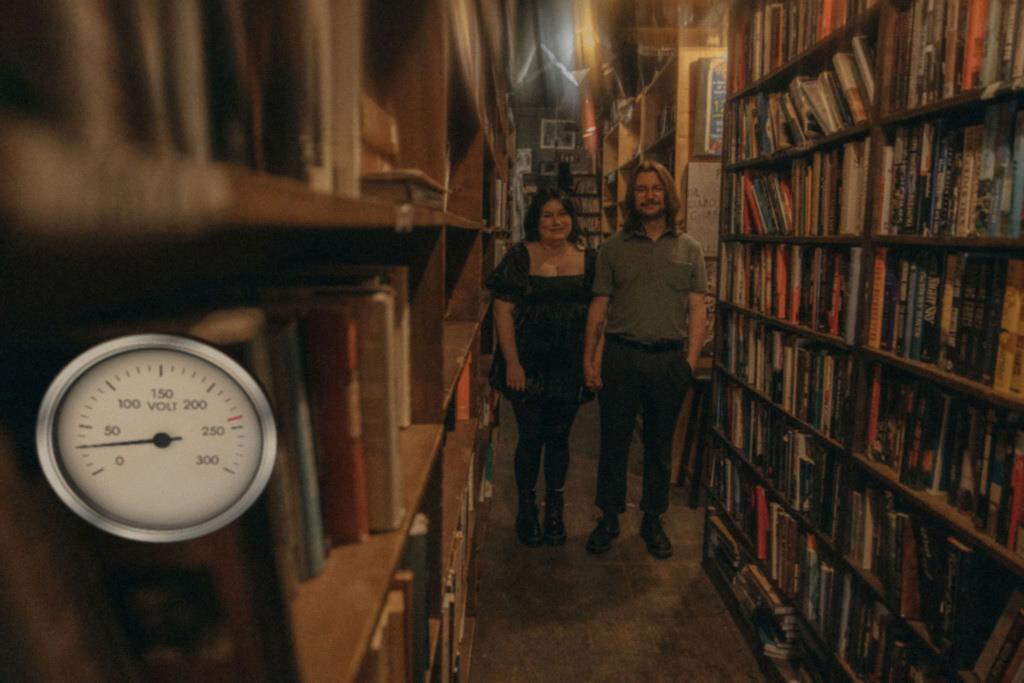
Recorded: value=30 unit=V
